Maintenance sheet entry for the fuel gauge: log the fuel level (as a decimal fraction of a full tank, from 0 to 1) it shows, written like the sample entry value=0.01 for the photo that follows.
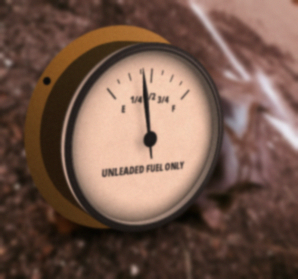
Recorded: value=0.375
